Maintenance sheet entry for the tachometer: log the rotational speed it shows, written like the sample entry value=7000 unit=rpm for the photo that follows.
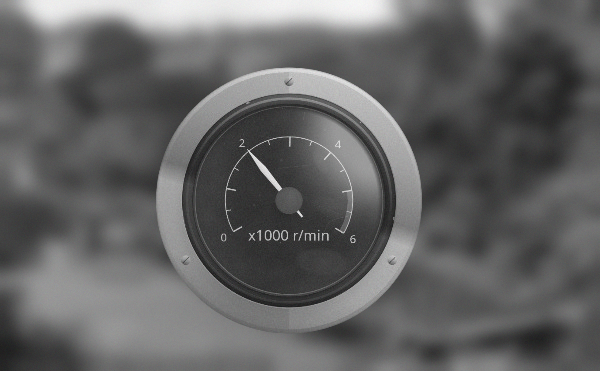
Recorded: value=2000 unit=rpm
